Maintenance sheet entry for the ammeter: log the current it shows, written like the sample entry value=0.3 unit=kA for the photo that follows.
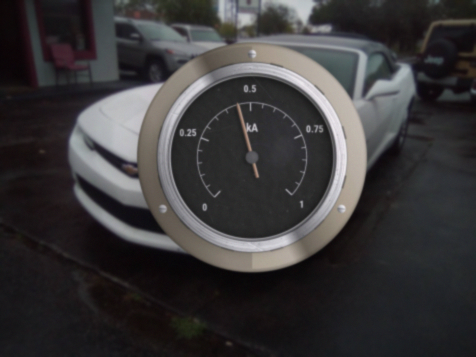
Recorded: value=0.45 unit=kA
